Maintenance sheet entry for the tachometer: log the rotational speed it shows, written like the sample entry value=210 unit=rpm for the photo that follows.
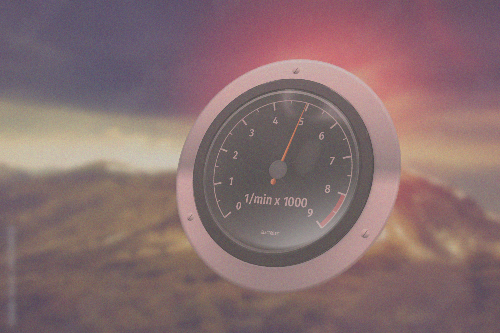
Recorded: value=5000 unit=rpm
